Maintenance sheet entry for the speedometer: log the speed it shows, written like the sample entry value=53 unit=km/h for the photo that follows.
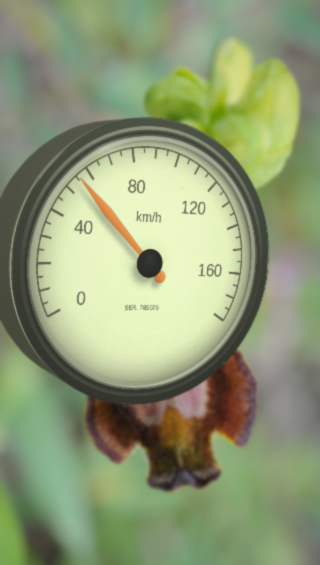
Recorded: value=55 unit=km/h
